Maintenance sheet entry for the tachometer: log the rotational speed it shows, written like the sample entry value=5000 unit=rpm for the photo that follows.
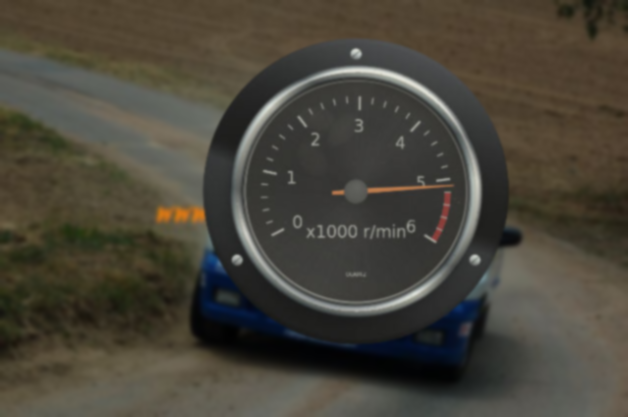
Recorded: value=5100 unit=rpm
